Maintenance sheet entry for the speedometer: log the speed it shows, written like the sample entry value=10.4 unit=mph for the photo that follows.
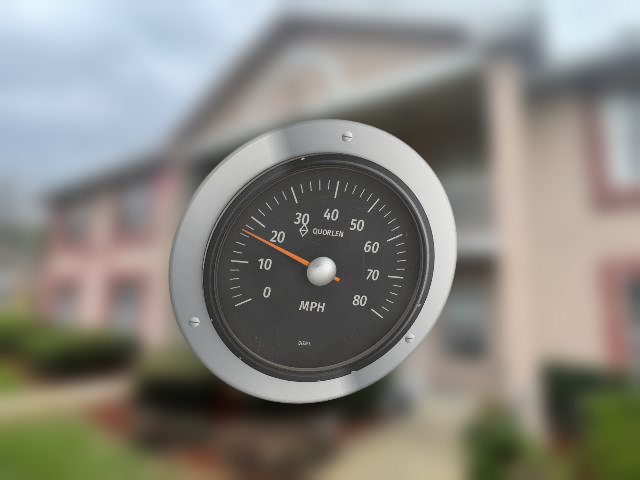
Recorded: value=17 unit=mph
